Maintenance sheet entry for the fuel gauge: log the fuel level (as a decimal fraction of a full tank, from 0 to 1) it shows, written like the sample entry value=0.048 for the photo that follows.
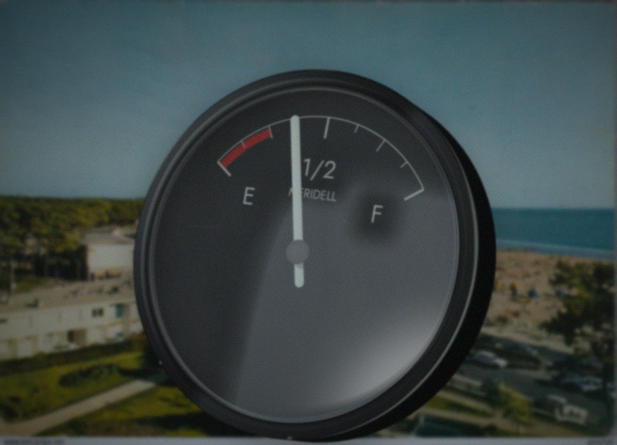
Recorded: value=0.375
